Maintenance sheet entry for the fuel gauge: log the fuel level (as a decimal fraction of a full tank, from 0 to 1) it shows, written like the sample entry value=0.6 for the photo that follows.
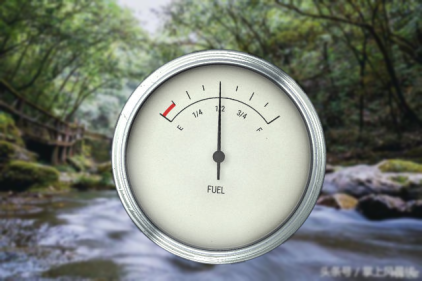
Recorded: value=0.5
